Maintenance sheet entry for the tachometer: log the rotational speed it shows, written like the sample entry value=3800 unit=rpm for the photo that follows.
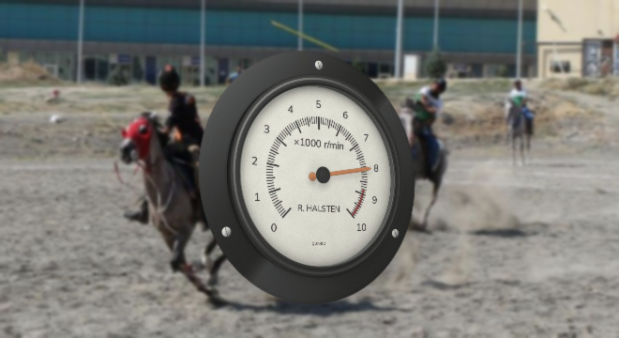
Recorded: value=8000 unit=rpm
